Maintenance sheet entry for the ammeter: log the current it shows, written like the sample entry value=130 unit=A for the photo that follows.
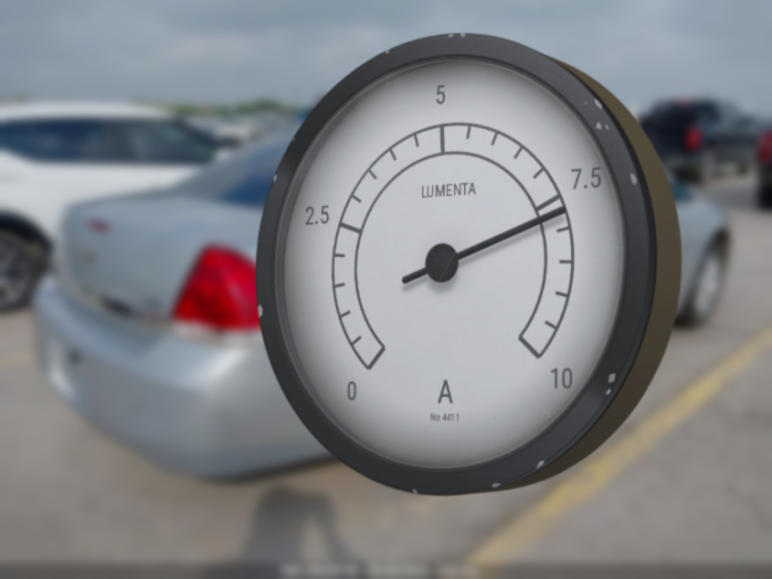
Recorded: value=7.75 unit=A
